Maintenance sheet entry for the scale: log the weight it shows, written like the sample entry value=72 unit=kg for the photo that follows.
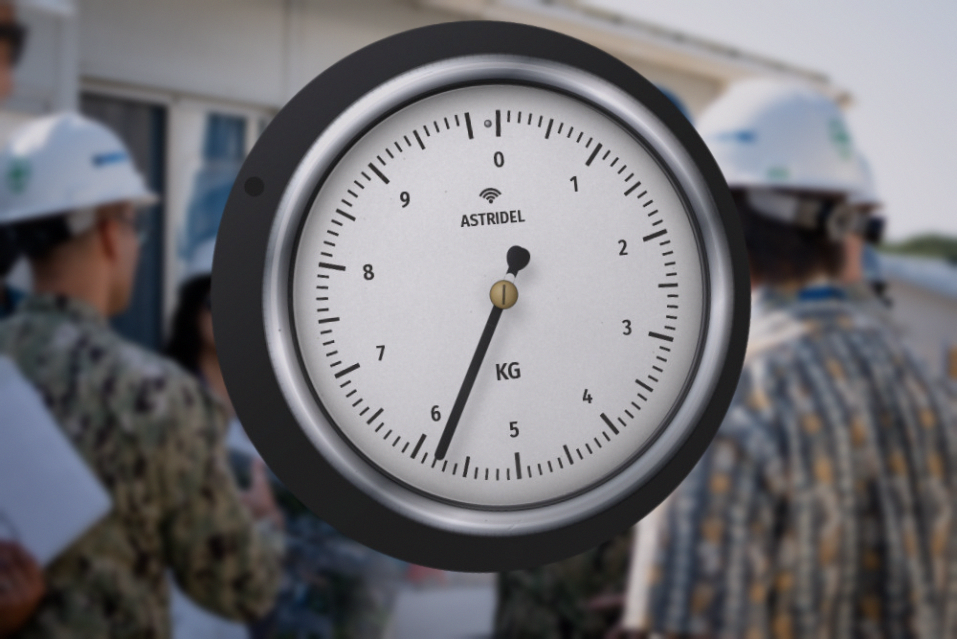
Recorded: value=5.8 unit=kg
